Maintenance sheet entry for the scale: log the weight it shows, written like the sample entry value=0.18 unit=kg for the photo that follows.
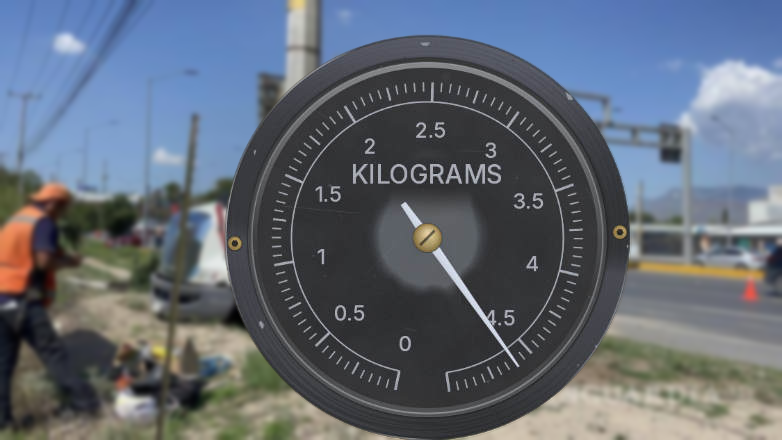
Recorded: value=4.6 unit=kg
